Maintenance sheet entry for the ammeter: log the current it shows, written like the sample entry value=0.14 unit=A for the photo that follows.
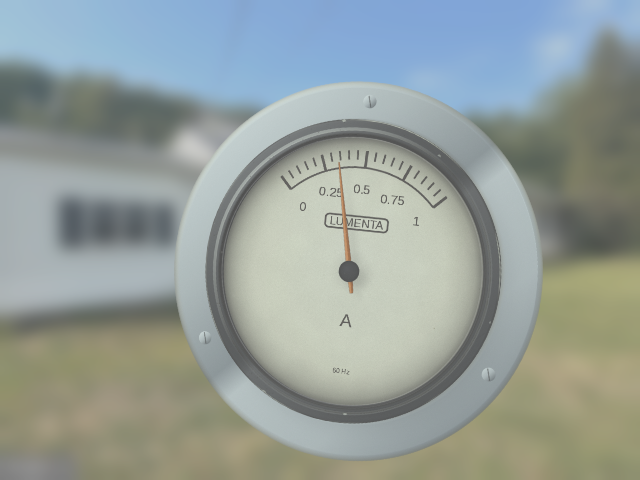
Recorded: value=0.35 unit=A
